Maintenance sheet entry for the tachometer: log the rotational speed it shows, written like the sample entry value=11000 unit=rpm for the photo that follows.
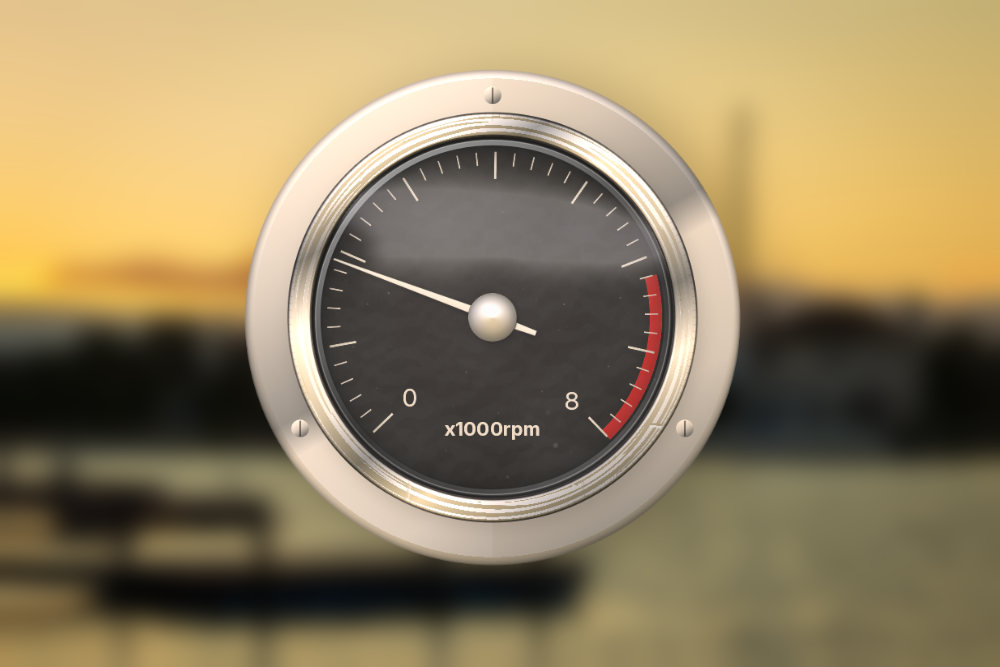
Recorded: value=1900 unit=rpm
